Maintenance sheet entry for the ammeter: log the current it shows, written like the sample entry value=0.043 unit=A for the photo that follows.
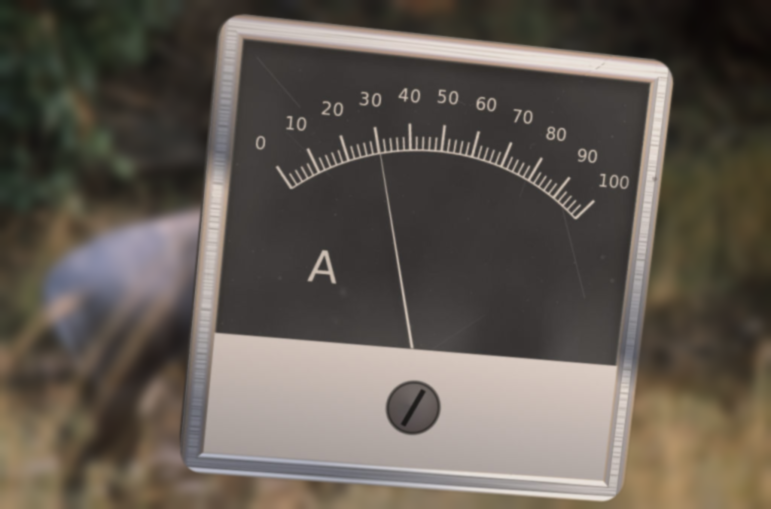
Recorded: value=30 unit=A
